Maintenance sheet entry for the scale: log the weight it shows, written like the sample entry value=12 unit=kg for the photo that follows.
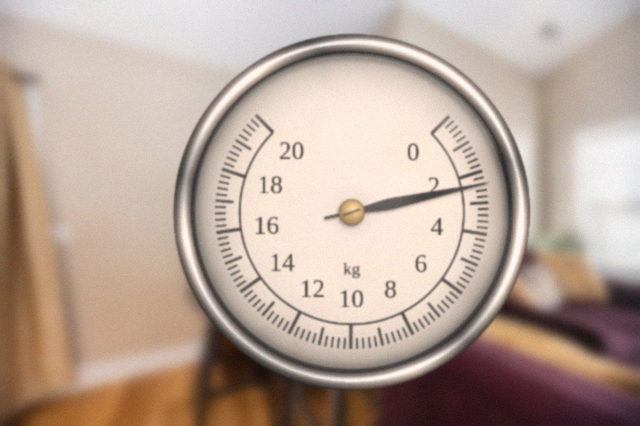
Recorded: value=2.4 unit=kg
